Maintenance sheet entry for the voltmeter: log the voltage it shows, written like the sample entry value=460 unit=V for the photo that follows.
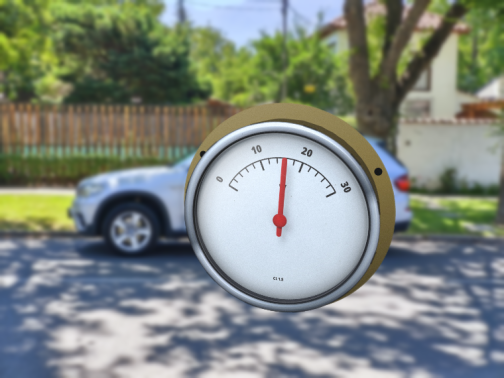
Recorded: value=16 unit=V
